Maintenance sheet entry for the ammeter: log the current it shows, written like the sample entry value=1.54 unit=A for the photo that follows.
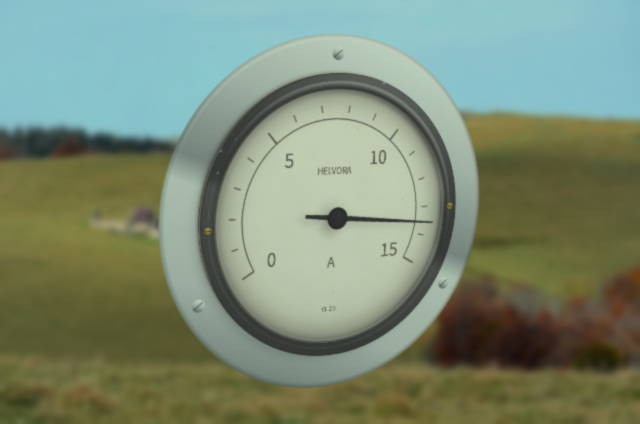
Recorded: value=13.5 unit=A
